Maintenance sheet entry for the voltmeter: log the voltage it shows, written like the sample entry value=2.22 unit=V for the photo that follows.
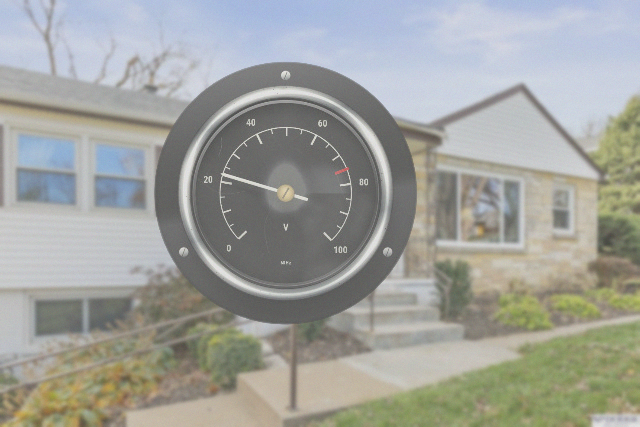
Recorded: value=22.5 unit=V
